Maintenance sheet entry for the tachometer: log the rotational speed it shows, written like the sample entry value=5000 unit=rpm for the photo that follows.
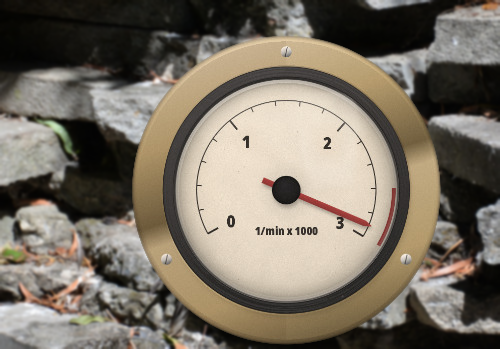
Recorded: value=2900 unit=rpm
